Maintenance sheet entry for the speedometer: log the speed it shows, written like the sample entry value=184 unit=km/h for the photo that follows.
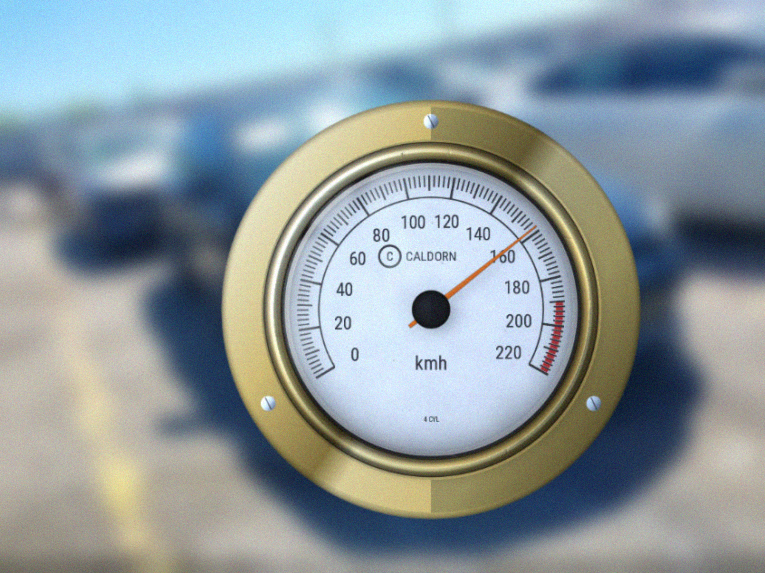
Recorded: value=158 unit=km/h
